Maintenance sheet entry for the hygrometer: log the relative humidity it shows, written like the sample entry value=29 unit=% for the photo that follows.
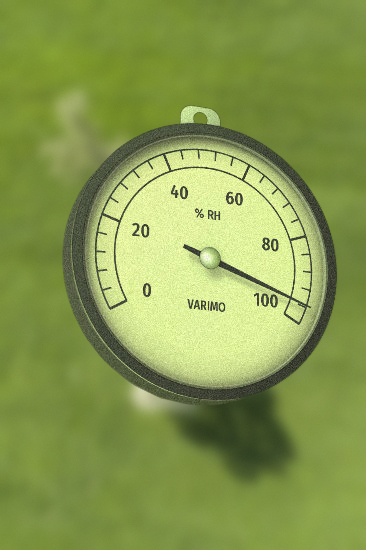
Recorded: value=96 unit=%
